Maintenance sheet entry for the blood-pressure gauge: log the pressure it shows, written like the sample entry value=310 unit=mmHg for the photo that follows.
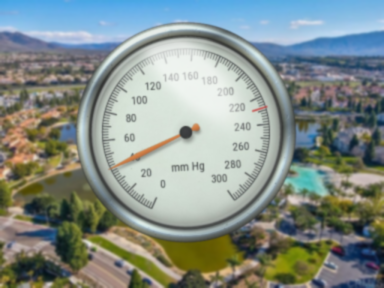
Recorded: value=40 unit=mmHg
